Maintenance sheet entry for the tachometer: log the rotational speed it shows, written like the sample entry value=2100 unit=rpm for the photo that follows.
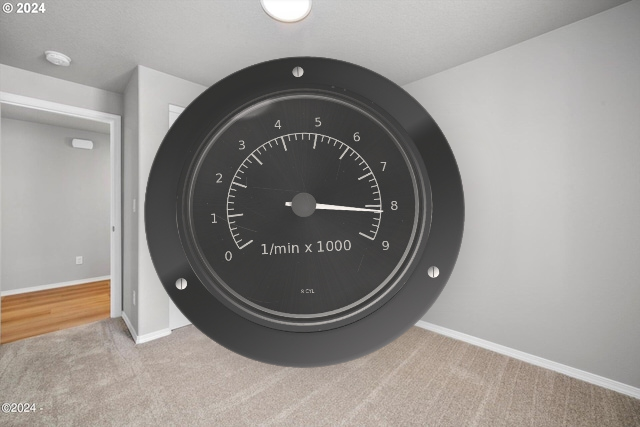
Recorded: value=8200 unit=rpm
